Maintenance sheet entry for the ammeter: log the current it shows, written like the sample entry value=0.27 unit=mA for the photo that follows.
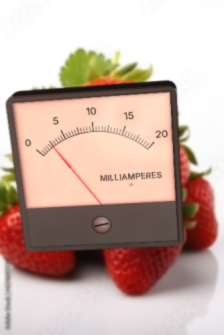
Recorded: value=2.5 unit=mA
